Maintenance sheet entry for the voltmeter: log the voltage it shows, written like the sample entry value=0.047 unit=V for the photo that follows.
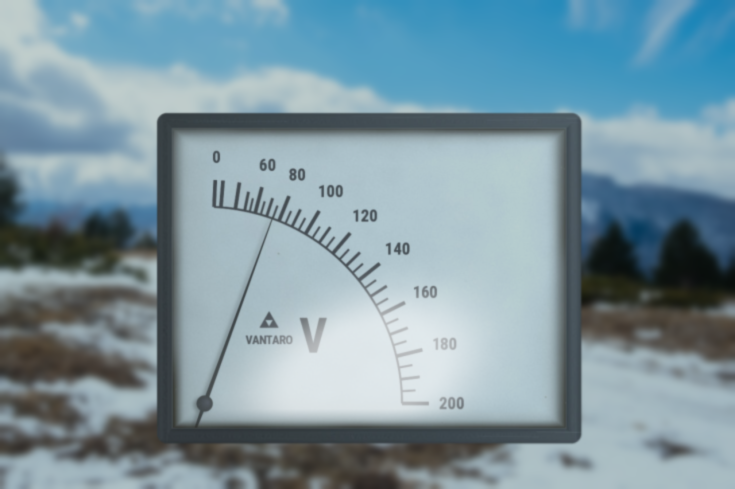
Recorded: value=75 unit=V
